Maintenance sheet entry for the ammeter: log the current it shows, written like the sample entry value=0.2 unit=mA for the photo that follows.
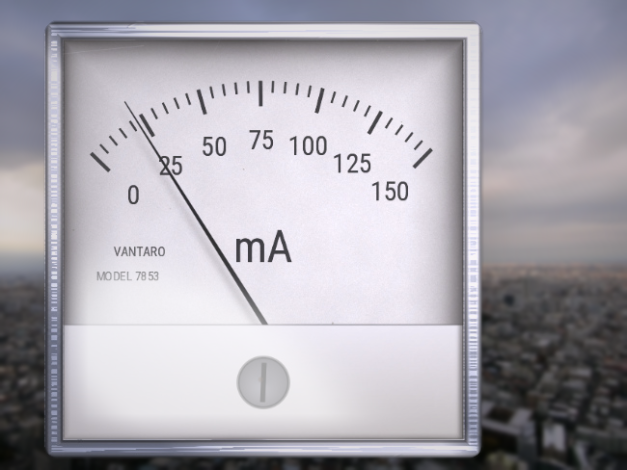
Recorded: value=22.5 unit=mA
